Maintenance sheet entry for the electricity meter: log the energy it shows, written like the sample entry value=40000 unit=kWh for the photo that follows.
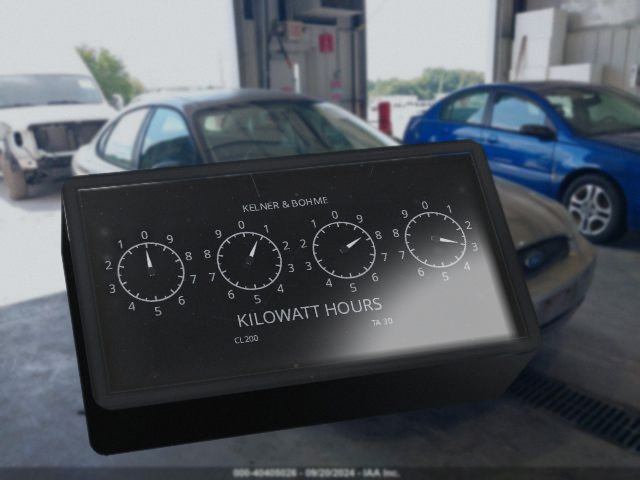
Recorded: value=83 unit=kWh
